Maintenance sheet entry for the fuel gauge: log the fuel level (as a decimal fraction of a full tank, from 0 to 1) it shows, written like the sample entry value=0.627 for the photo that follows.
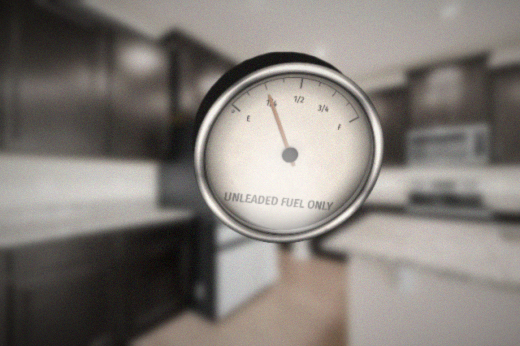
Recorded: value=0.25
